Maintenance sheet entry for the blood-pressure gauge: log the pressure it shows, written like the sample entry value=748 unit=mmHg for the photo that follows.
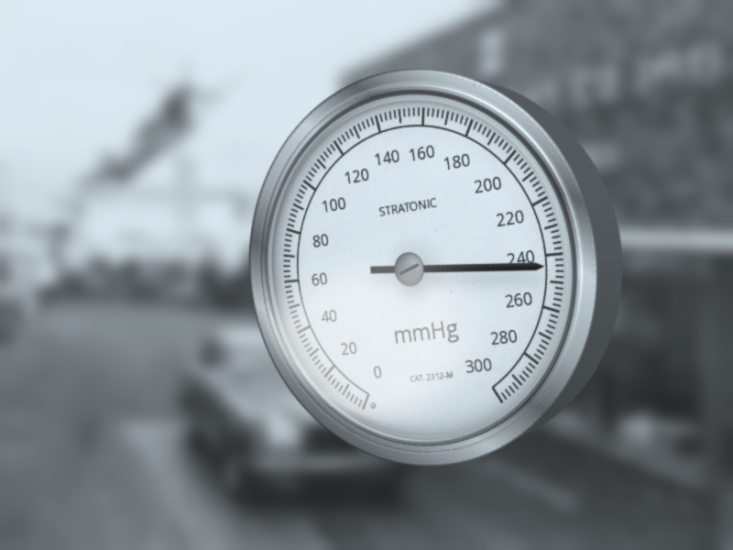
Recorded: value=244 unit=mmHg
